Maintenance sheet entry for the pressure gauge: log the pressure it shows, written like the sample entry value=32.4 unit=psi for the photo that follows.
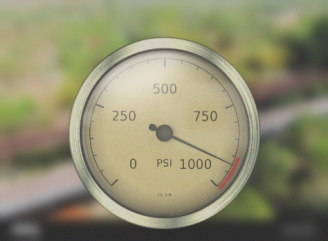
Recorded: value=925 unit=psi
